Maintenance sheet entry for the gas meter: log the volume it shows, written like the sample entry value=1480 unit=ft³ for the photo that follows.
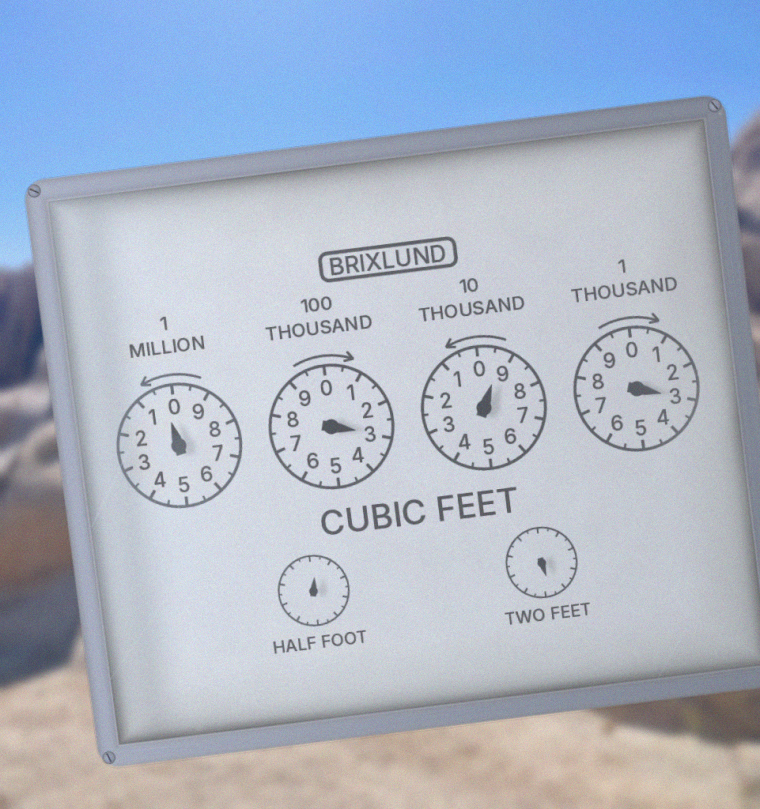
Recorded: value=29300 unit=ft³
